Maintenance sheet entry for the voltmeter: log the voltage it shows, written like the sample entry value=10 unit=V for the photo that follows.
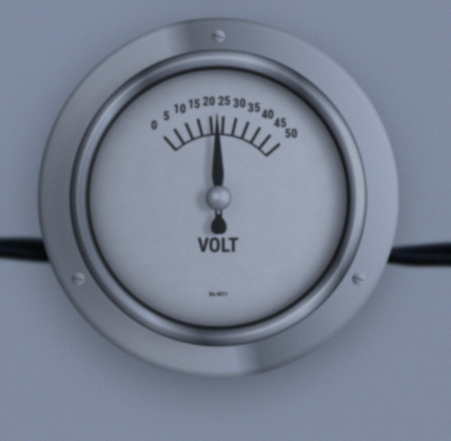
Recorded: value=22.5 unit=V
